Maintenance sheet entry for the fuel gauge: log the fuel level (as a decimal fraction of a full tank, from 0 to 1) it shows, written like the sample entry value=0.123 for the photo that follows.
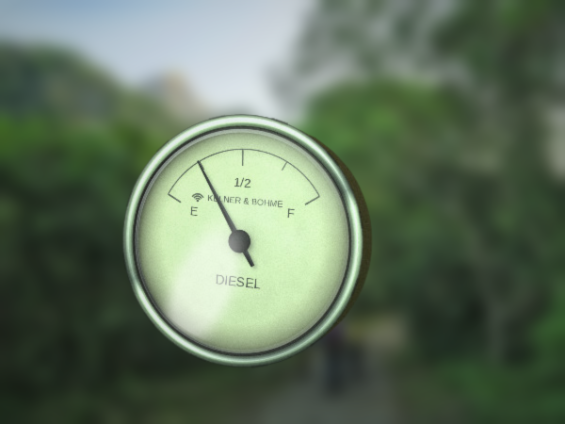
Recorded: value=0.25
